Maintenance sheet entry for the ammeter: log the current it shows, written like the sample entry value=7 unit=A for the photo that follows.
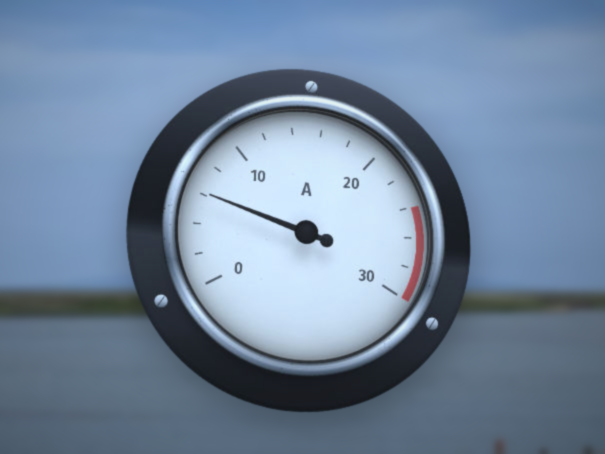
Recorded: value=6 unit=A
